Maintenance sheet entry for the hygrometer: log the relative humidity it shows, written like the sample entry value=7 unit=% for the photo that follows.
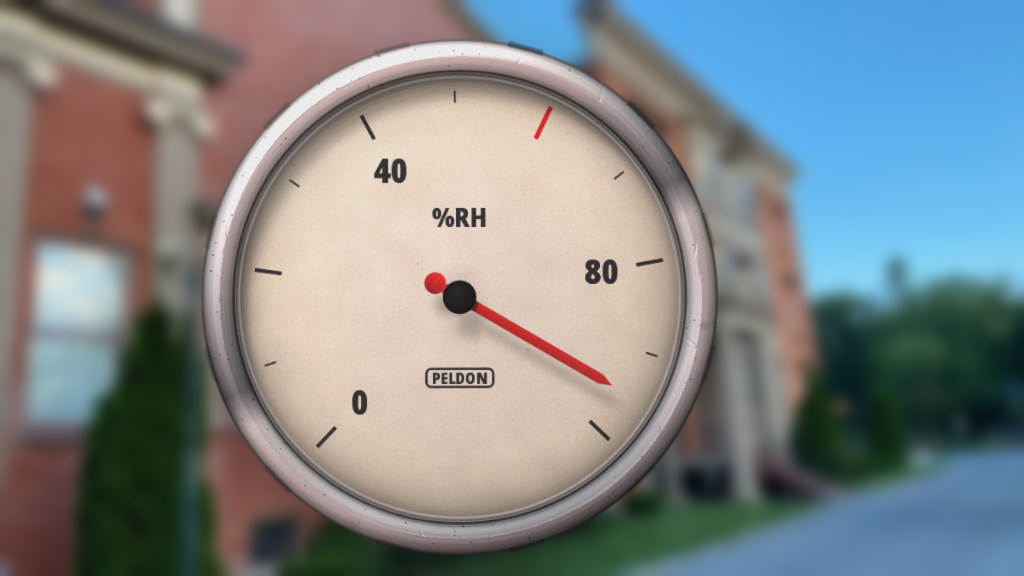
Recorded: value=95 unit=%
